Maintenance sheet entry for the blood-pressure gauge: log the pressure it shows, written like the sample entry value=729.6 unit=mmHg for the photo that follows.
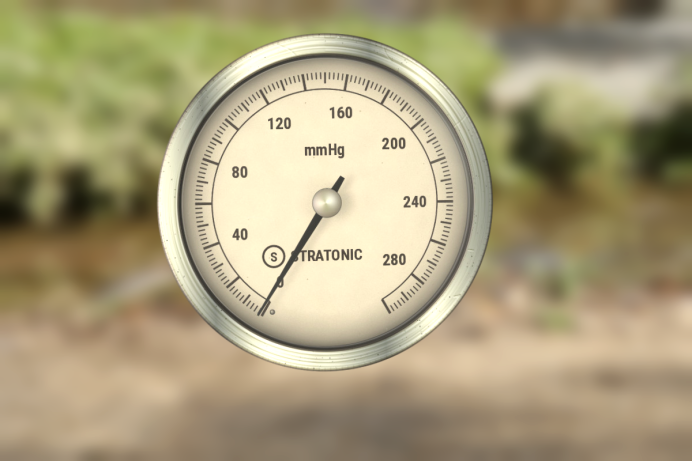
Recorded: value=2 unit=mmHg
